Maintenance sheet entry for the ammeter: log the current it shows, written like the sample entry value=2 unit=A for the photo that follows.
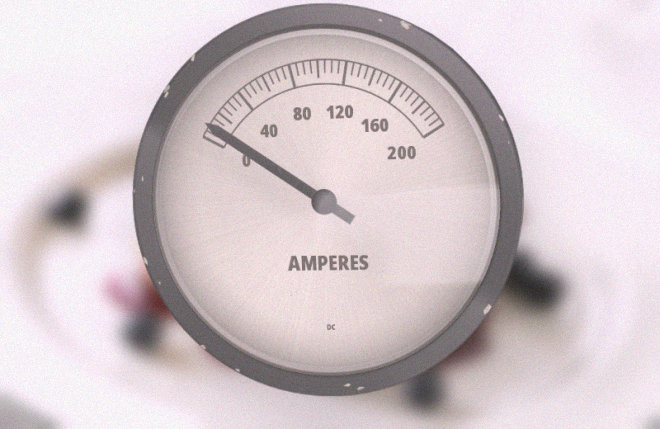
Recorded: value=10 unit=A
